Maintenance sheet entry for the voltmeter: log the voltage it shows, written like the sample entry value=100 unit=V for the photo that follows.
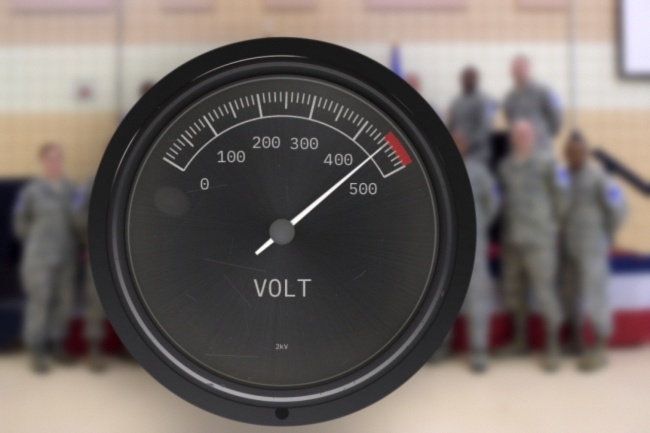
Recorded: value=450 unit=V
